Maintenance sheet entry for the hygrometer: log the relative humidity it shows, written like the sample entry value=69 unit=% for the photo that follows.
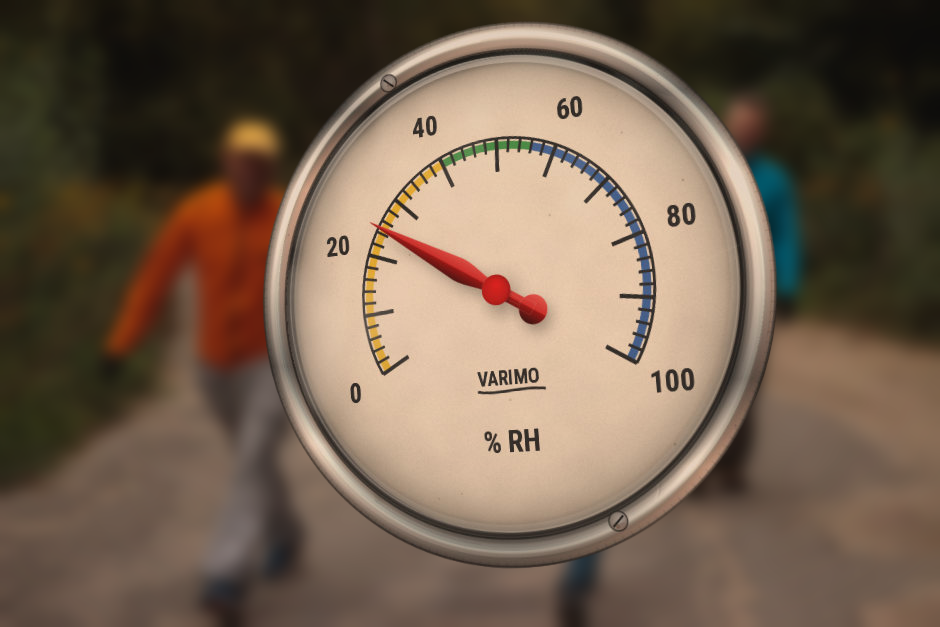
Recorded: value=25 unit=%
